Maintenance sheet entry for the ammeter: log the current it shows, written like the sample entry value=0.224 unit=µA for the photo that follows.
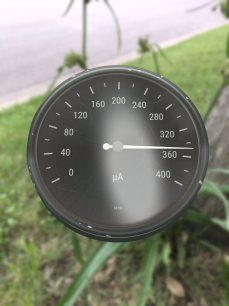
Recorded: value=350 unit=µA
